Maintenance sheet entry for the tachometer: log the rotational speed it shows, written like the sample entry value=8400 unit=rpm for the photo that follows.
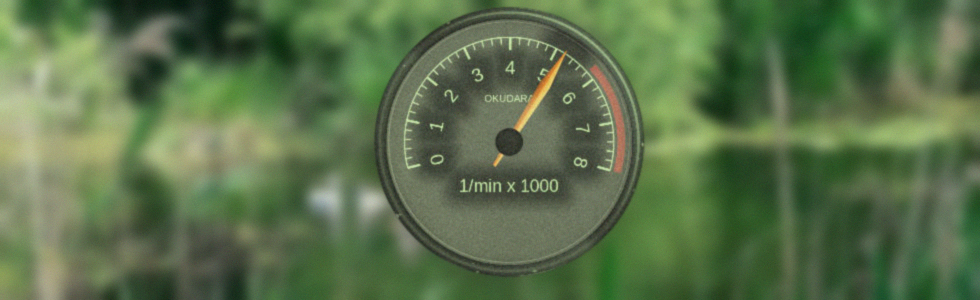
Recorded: value=5200 unit=rpm
